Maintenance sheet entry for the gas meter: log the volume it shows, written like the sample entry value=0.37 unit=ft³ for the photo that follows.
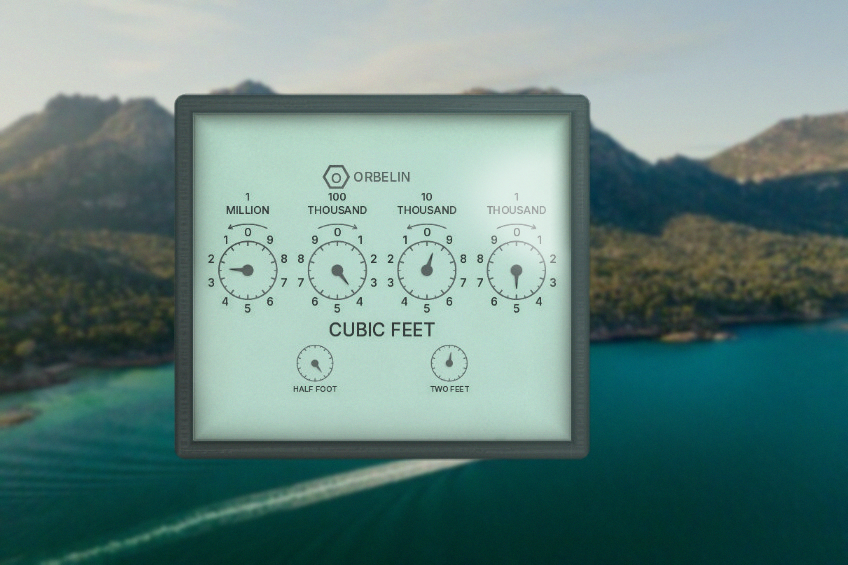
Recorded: value=239500 unit=ft³
